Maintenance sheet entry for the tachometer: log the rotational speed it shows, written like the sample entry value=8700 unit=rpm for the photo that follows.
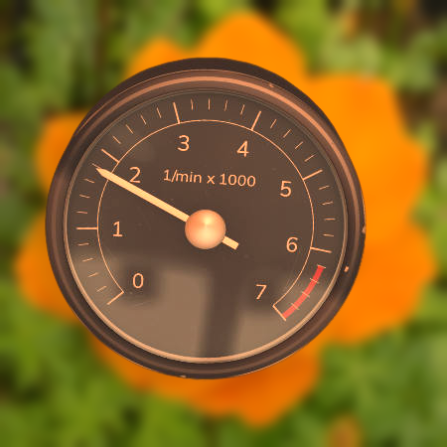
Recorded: value=1800 unit=rpm
